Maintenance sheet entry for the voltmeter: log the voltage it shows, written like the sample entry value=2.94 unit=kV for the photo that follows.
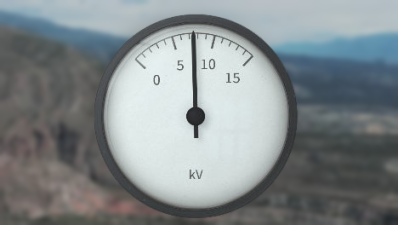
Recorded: value=7.5 unit=kV
